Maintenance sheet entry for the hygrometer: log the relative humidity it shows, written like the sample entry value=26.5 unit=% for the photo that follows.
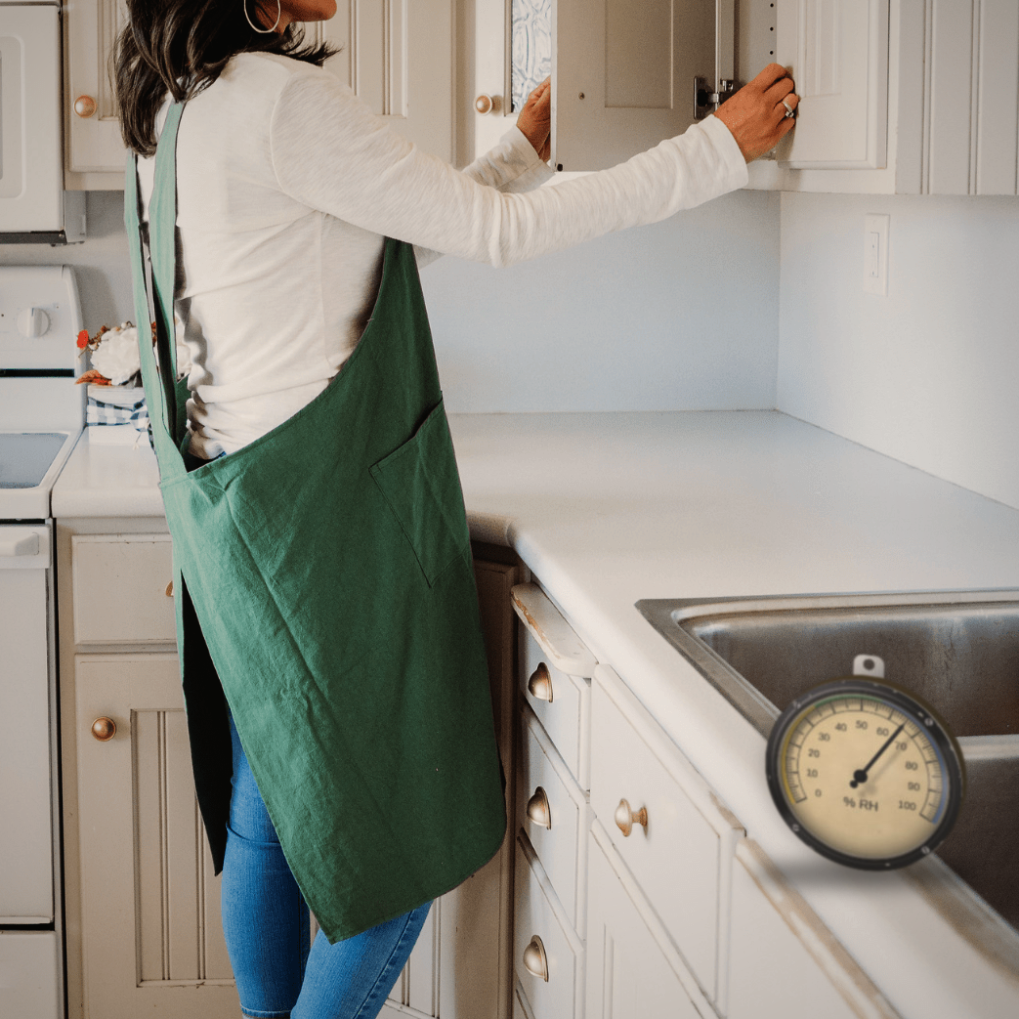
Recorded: value=65 unit=%
